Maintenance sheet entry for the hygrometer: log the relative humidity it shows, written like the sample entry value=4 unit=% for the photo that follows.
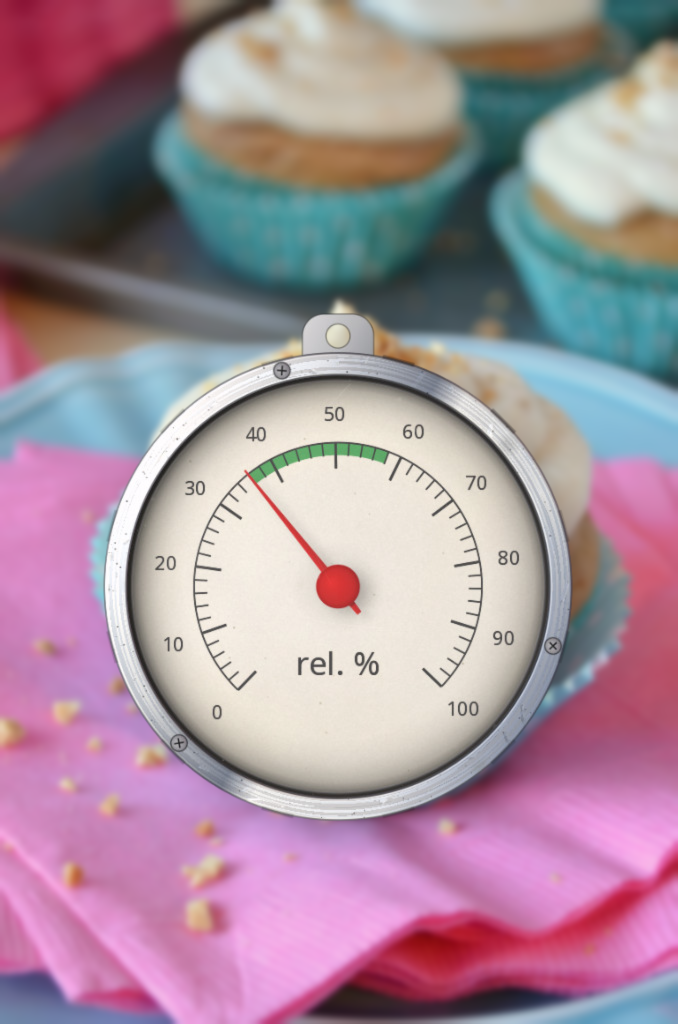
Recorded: value=36 unit=%
